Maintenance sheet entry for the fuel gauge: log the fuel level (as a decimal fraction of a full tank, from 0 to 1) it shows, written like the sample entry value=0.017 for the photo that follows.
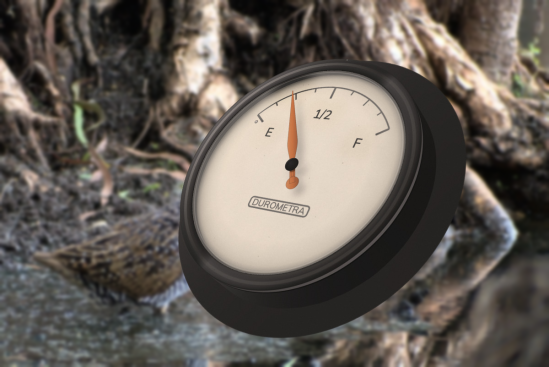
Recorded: value=0.25
